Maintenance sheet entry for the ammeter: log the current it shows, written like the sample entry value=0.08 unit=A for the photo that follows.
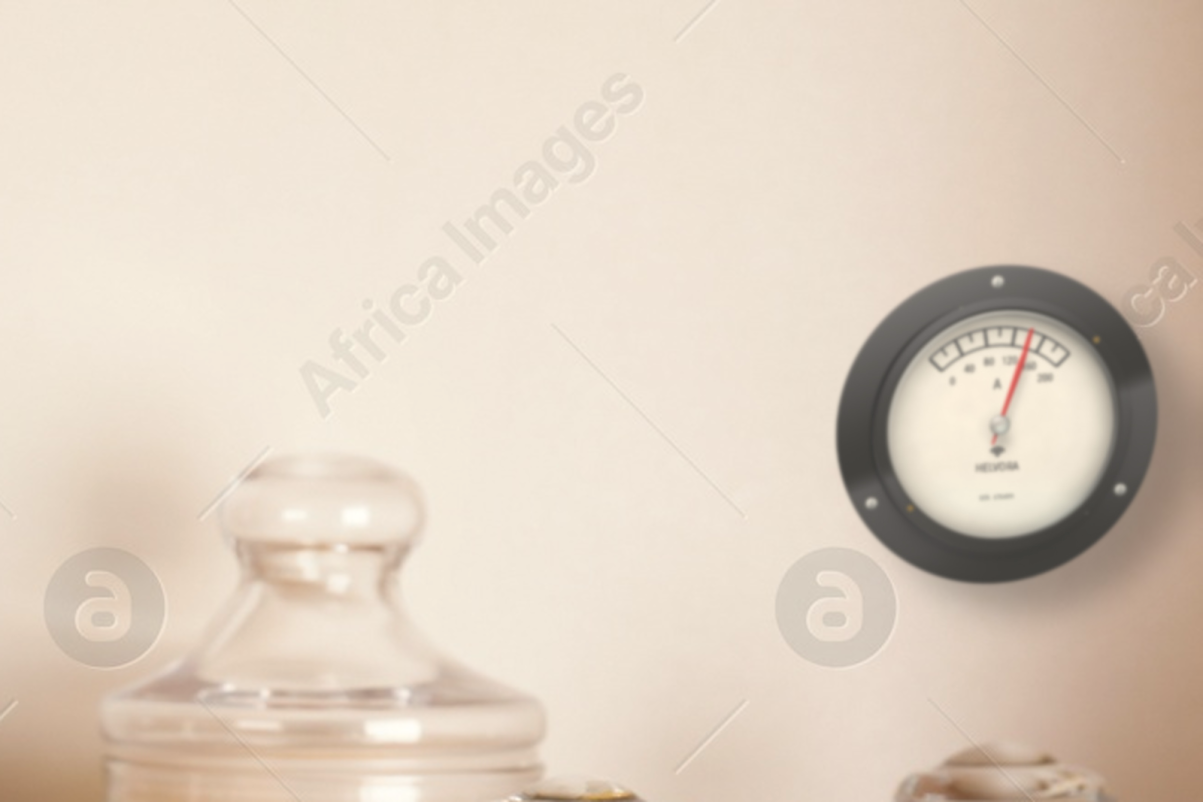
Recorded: value=140 unit=A
